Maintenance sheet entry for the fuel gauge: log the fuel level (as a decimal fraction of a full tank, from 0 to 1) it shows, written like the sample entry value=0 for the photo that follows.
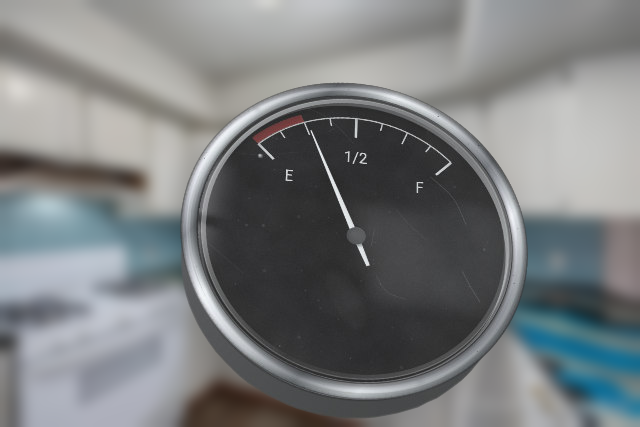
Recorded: value=0.25
